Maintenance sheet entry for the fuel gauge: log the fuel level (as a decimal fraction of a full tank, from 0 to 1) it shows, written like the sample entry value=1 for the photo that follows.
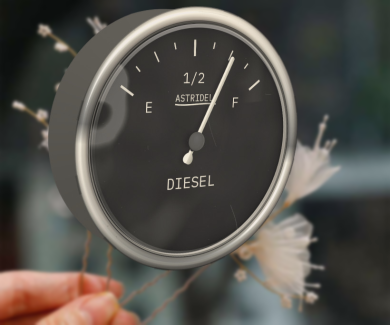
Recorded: value=0.75
